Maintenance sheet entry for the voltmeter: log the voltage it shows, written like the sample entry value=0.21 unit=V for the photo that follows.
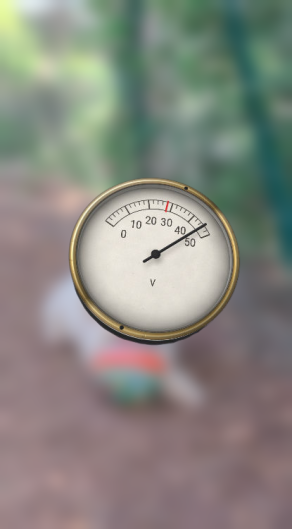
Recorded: value=46 unit=V
